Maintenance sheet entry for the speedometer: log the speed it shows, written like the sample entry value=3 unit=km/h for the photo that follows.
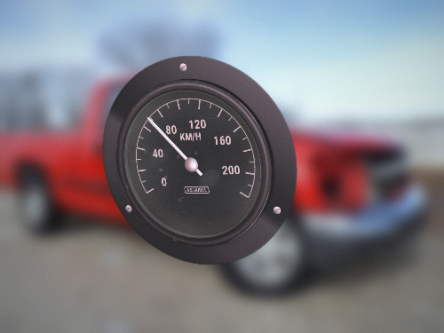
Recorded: value=70 unit=km/h
